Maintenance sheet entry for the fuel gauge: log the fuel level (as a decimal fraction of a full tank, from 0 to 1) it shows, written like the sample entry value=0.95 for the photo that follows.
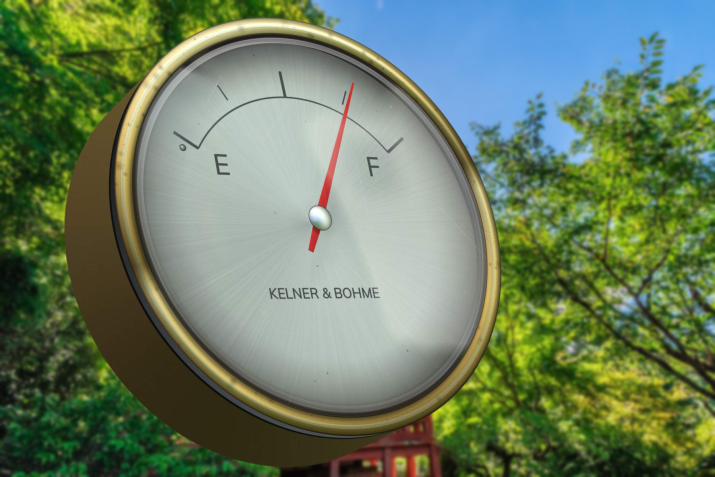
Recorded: value=0.75
